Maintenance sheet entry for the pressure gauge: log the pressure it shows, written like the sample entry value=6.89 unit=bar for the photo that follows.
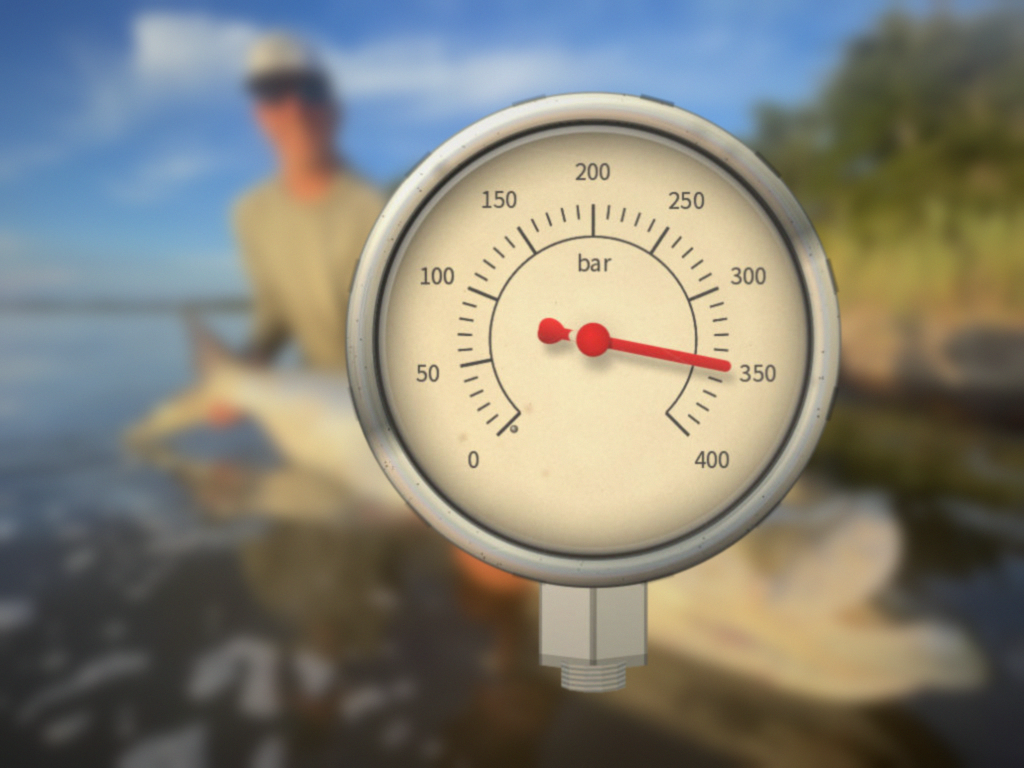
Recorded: value=350 unit=bar
